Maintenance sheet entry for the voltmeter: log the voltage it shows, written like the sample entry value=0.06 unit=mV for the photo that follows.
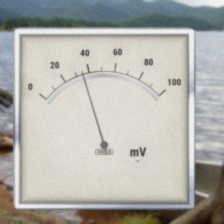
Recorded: value=35 unit=mV
